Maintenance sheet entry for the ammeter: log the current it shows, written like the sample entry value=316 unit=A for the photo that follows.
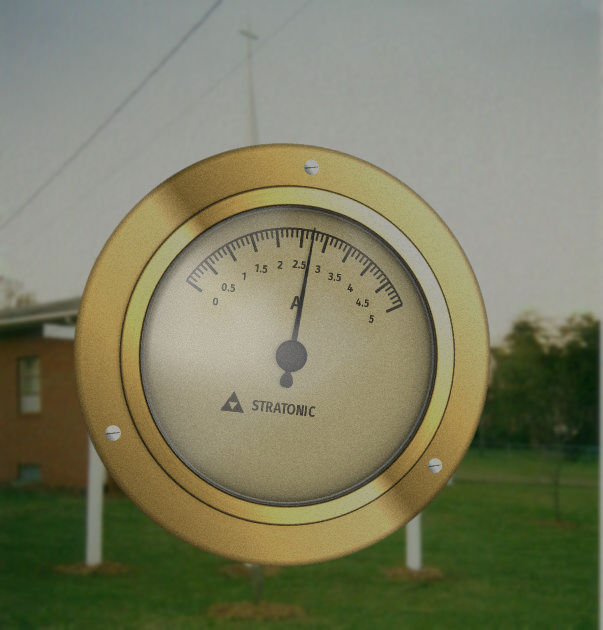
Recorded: value=2.7 unit=A
